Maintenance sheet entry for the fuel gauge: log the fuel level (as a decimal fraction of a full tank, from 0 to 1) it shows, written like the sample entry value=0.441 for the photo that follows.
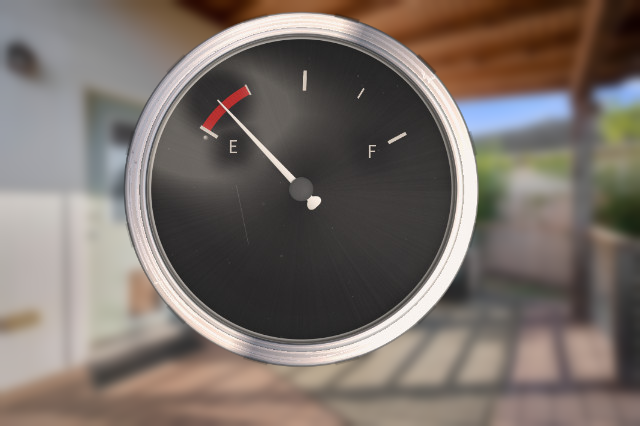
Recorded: value=0.125
